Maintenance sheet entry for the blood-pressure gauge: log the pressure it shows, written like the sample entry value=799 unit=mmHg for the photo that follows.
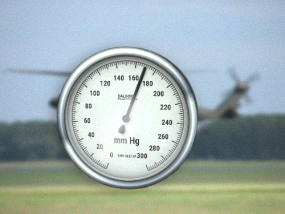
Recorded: value=170 unit=mmHg
